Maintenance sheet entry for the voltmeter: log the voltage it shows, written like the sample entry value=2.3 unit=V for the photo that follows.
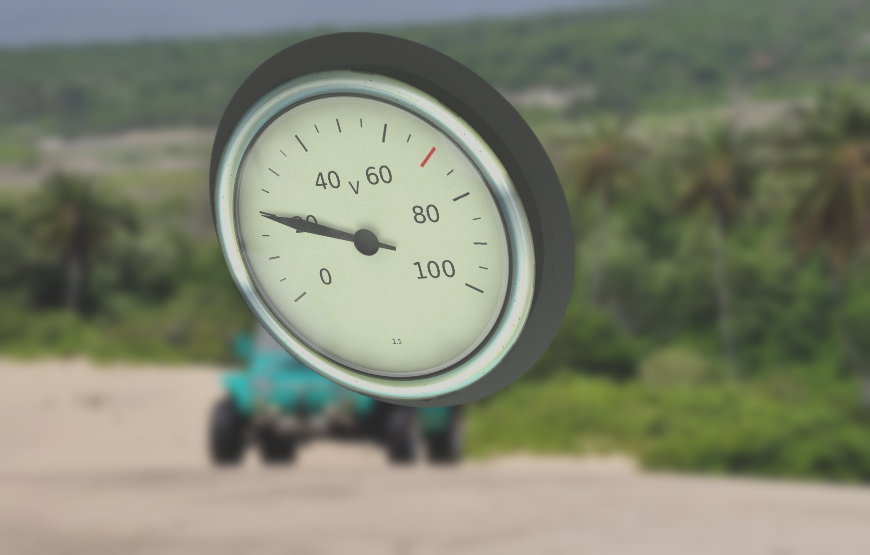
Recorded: value=20 unit=V
